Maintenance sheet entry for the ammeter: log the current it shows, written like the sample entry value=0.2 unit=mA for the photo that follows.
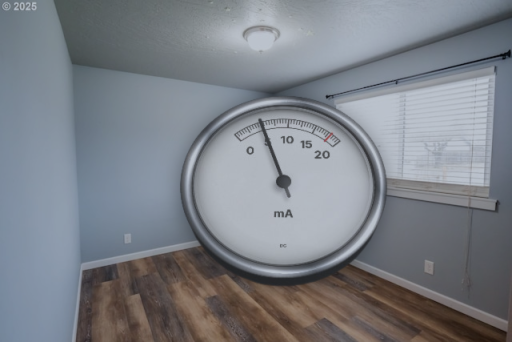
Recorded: value=5 unit=mA
